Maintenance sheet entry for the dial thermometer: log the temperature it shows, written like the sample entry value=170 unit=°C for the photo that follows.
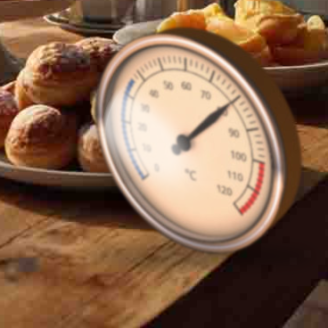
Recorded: value=80 unit=°C
